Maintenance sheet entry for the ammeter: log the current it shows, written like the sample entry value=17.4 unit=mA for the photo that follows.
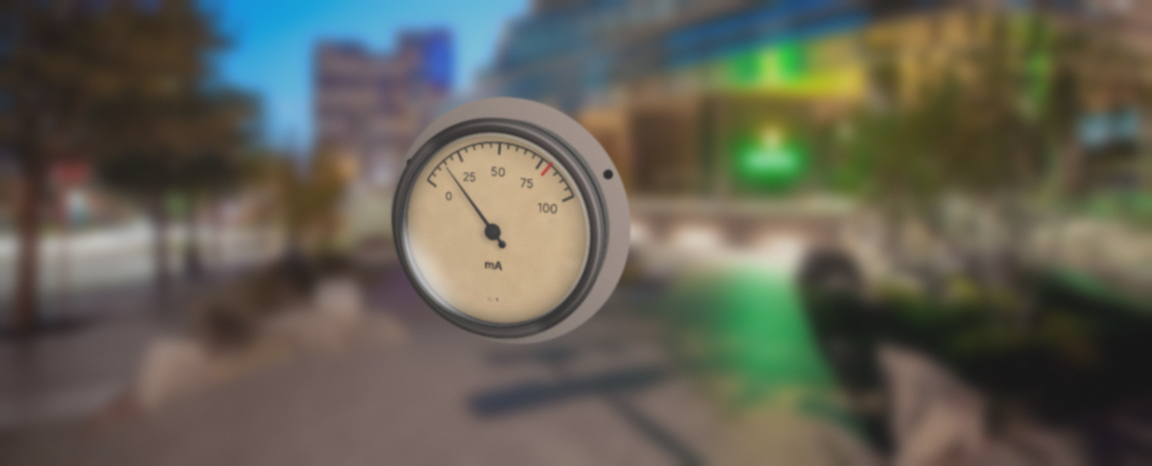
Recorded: value=15 unit=mA
